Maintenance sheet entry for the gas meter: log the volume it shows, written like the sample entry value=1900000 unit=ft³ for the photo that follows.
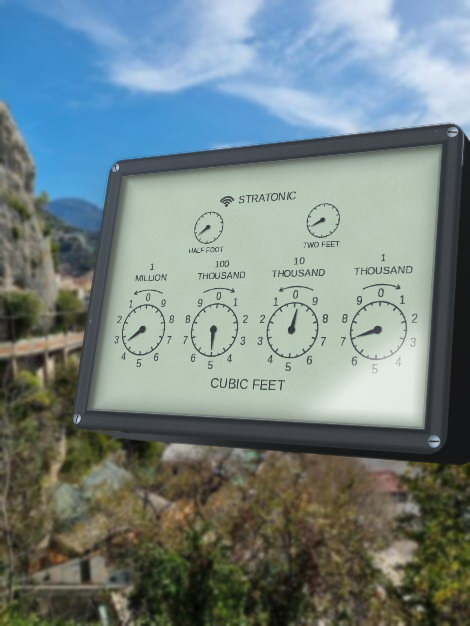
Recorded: value=349700 unit=ft³
